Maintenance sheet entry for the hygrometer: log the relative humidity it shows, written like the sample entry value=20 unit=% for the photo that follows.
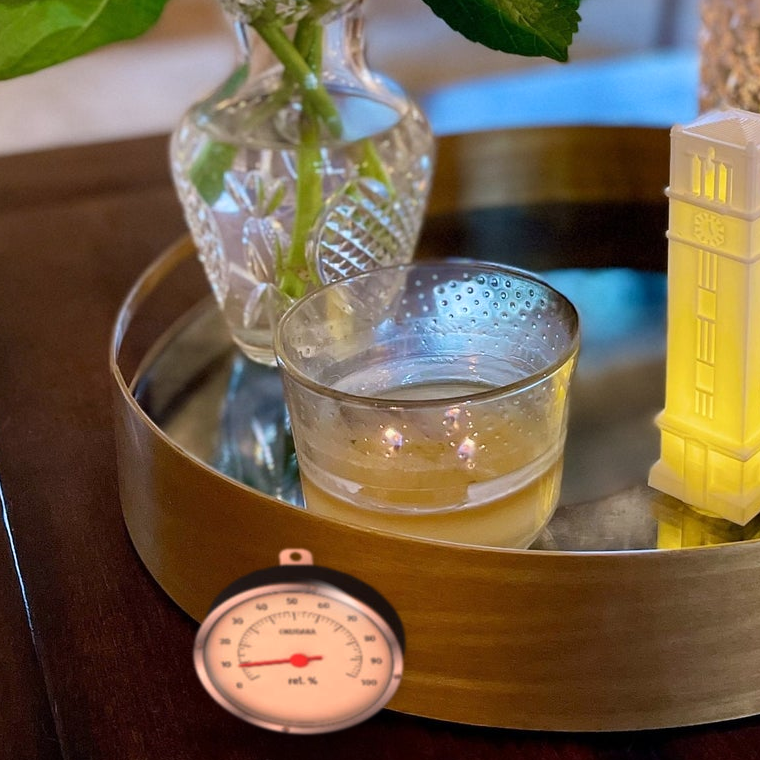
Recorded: value=10 unit=%
